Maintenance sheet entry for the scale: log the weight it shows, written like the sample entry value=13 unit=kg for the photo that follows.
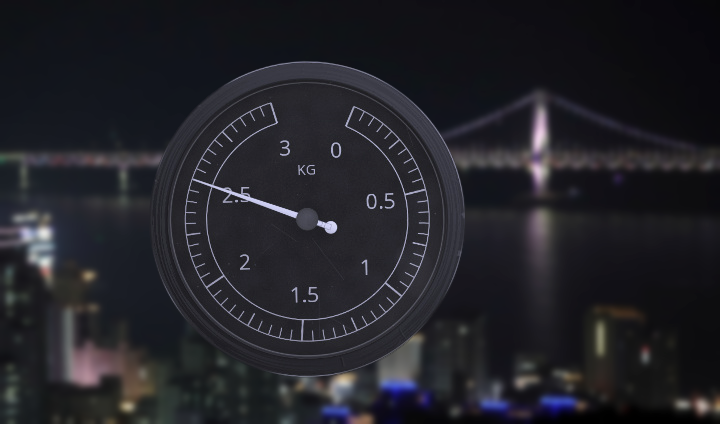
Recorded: value=2.5 unit=kg
